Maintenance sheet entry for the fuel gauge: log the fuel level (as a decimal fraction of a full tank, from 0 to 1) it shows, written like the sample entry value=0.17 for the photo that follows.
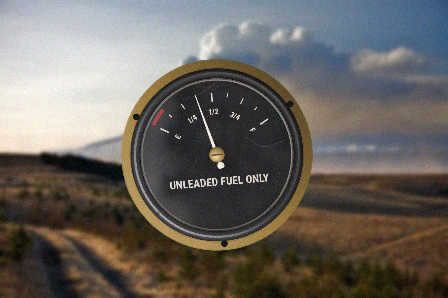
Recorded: value=0.375
